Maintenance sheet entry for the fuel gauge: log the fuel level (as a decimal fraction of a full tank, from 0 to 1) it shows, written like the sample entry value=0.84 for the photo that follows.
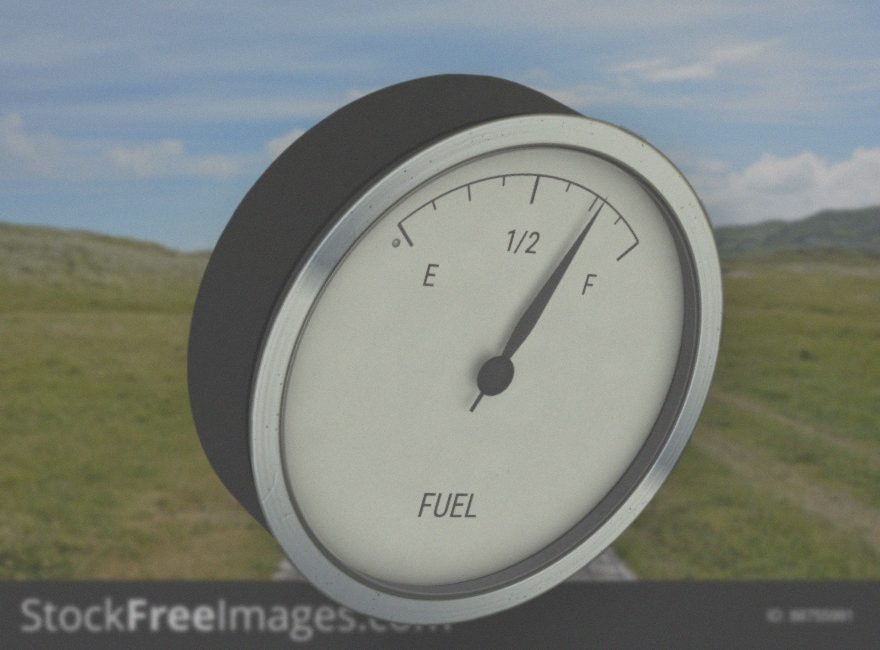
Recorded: value=0.75
